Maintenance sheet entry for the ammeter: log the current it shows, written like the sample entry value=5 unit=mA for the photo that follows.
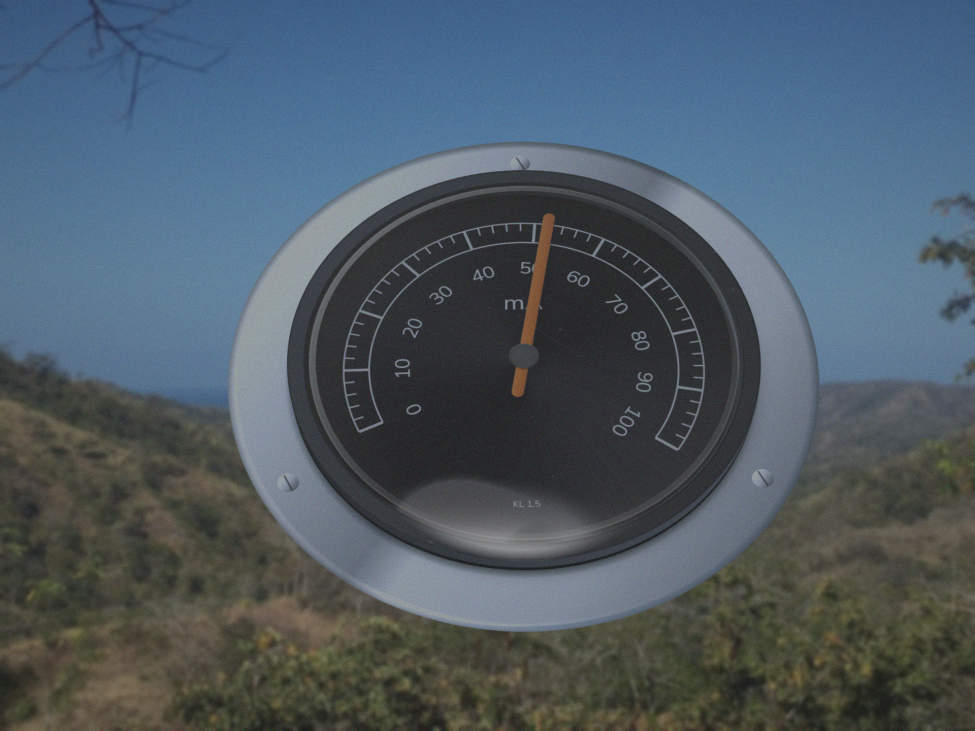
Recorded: value=52 unit=mA
